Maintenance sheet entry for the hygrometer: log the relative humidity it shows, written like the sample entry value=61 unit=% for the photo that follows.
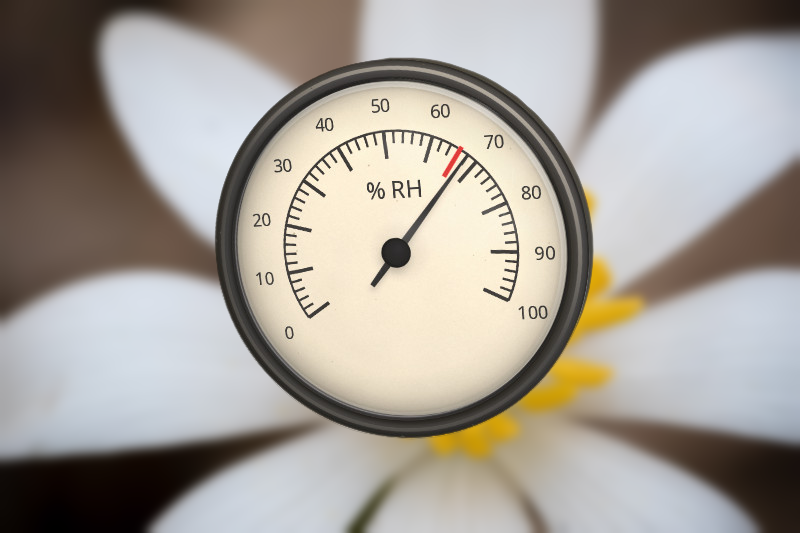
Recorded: value=68 unit=%
